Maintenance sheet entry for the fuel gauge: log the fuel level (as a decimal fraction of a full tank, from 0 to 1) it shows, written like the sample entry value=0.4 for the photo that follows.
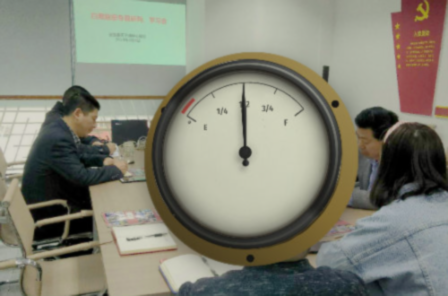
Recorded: value=0.5
